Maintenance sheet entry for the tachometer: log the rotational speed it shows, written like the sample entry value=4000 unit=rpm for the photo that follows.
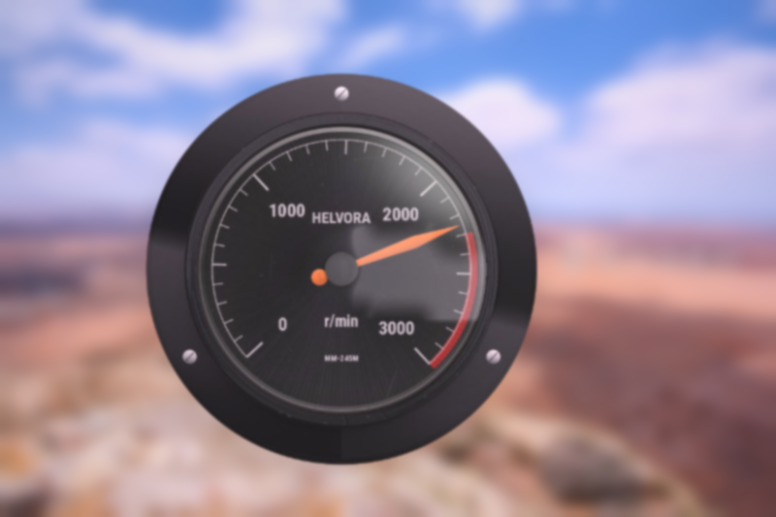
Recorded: value=2250 unit=rpm
